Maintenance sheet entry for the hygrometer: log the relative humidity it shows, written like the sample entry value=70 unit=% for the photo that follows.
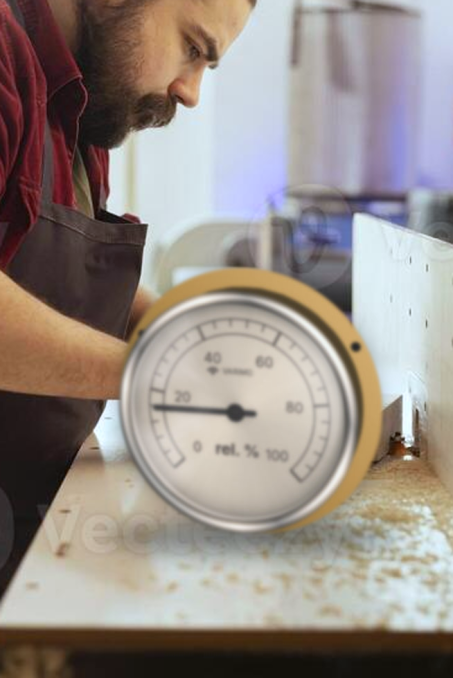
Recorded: value=16 unit=%
